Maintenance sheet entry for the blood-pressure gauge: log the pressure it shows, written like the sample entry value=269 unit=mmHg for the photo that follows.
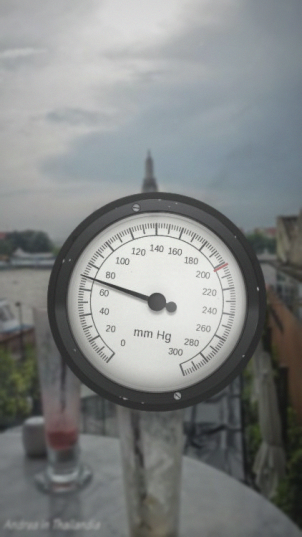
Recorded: value=70 unit=mmHg
